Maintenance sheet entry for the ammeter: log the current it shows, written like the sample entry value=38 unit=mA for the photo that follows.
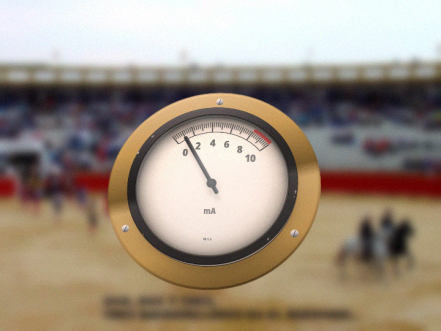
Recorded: value=1 unit=mA
